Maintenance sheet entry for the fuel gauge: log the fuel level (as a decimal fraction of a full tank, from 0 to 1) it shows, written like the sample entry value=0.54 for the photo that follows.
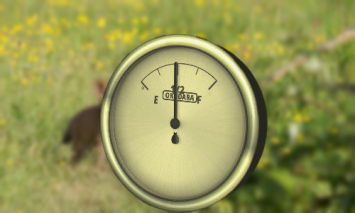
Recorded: value=0.5
